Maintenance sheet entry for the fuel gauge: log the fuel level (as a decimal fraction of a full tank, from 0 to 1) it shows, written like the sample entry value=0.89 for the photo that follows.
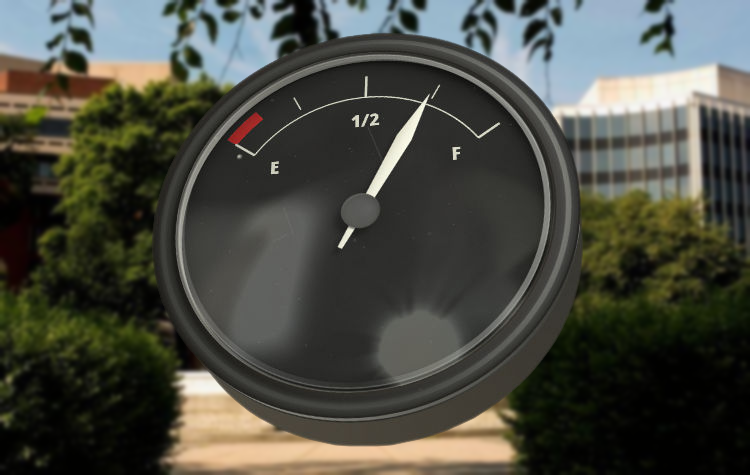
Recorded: value=0.75
